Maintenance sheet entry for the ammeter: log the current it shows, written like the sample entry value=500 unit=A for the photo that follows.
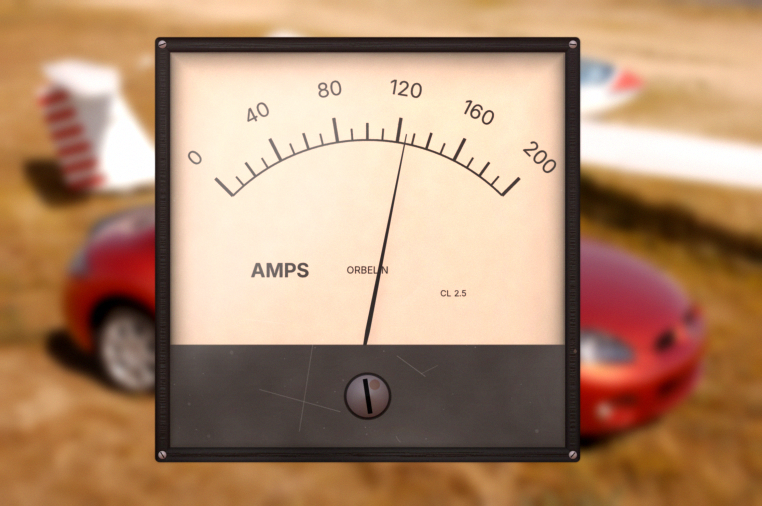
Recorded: value=125 unit=A
